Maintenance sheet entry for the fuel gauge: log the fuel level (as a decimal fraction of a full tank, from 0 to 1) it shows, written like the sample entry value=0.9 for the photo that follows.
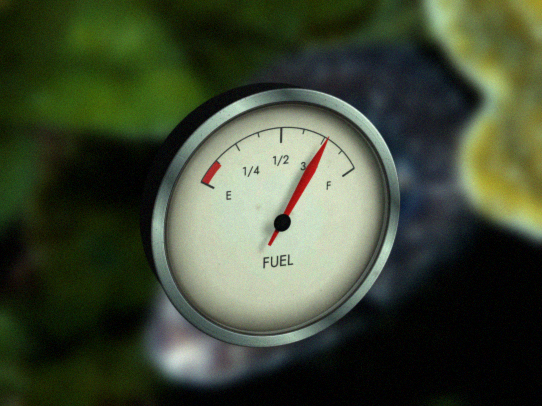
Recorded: value=0.75
